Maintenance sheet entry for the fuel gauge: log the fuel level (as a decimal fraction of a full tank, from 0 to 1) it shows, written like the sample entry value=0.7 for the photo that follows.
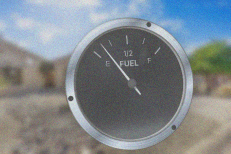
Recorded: value=0.125
